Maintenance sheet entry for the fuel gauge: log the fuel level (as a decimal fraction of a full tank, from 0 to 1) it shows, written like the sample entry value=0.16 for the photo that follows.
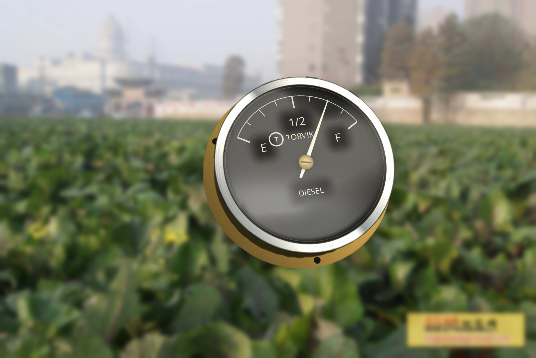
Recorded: value=0.75
